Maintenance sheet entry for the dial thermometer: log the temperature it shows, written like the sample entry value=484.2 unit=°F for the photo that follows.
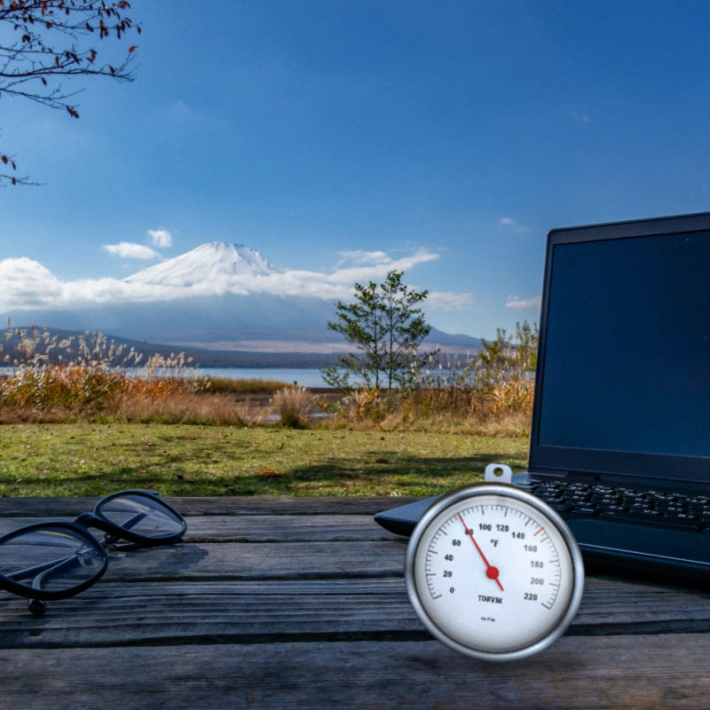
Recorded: value=80 unit=°F
